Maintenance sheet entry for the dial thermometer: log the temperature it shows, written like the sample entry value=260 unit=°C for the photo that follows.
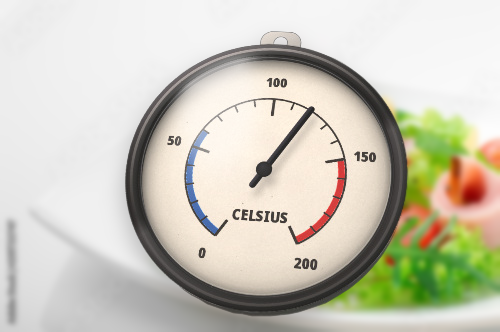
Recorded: value=120 unit=°C
